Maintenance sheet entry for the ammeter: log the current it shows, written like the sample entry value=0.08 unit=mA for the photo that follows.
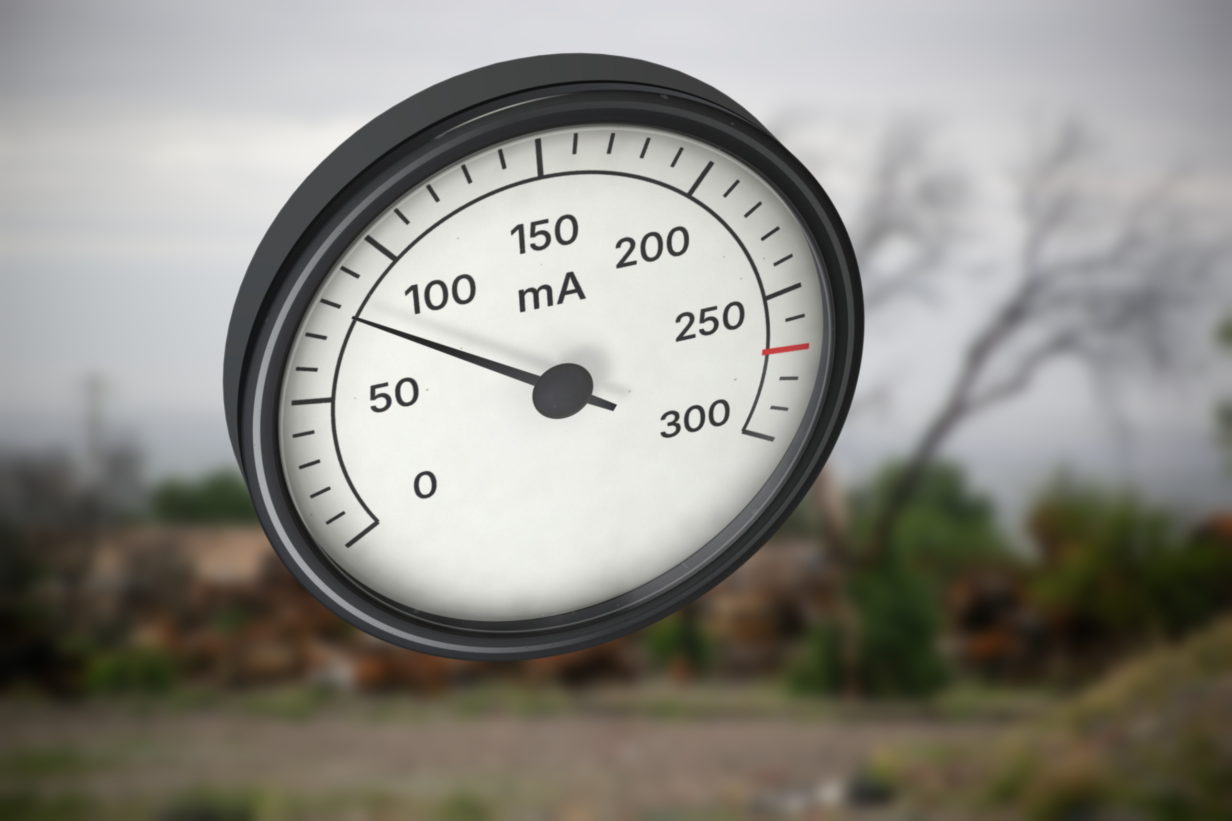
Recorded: value=80 unit=mA
